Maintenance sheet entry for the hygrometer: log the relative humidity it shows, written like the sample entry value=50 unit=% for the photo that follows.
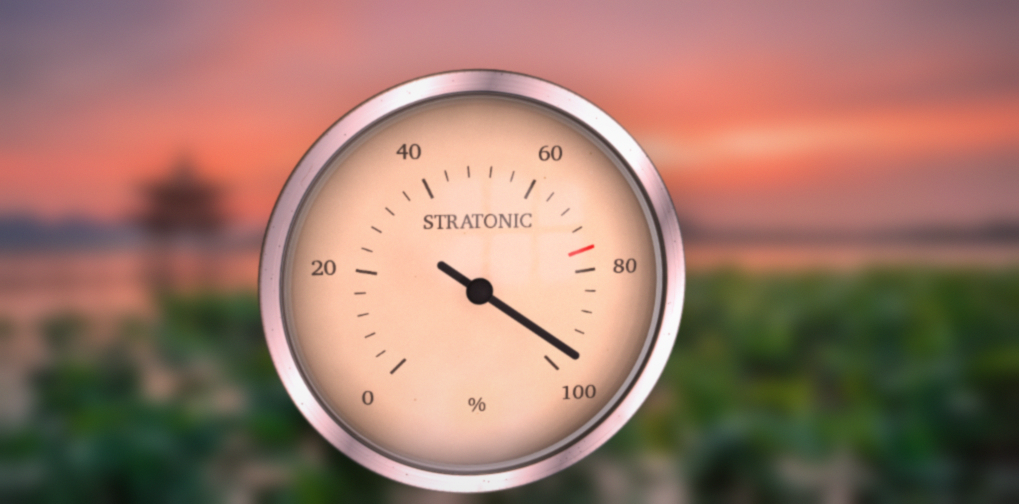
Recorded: value=96 unit=%
